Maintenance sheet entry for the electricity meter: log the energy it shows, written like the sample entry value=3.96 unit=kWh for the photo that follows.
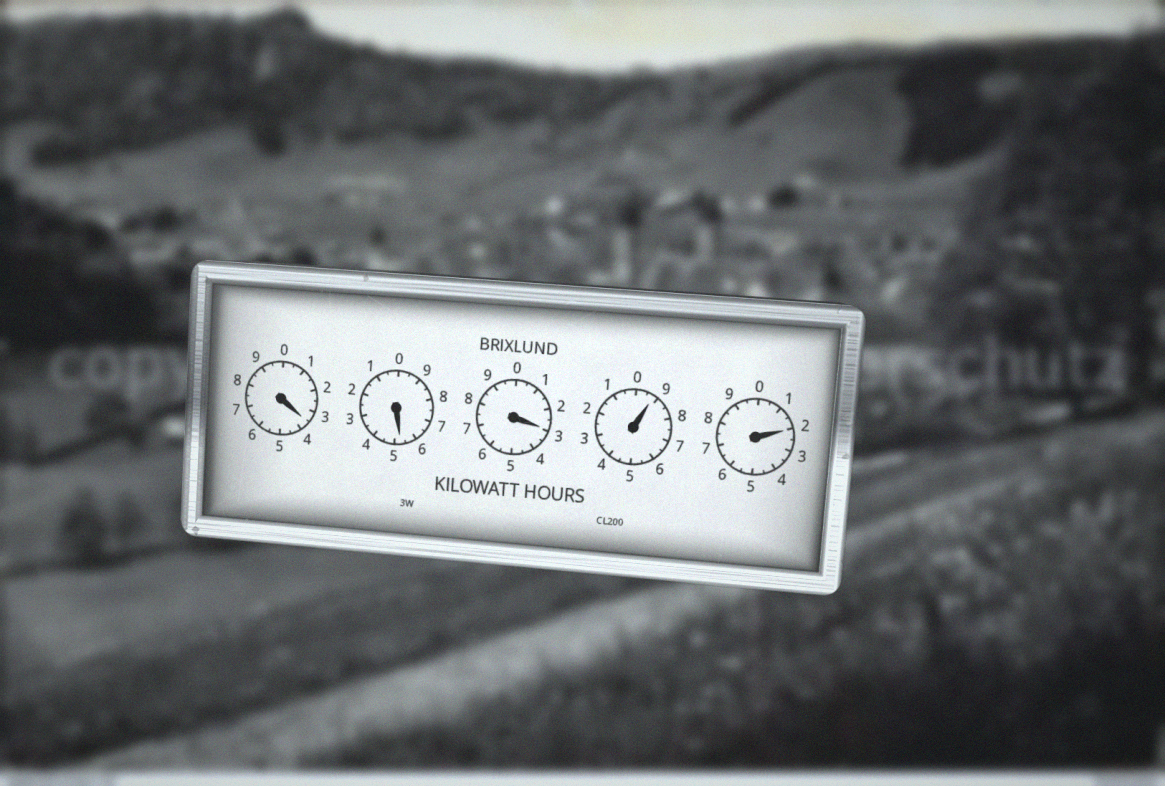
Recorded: value=35292 unit=kWh
